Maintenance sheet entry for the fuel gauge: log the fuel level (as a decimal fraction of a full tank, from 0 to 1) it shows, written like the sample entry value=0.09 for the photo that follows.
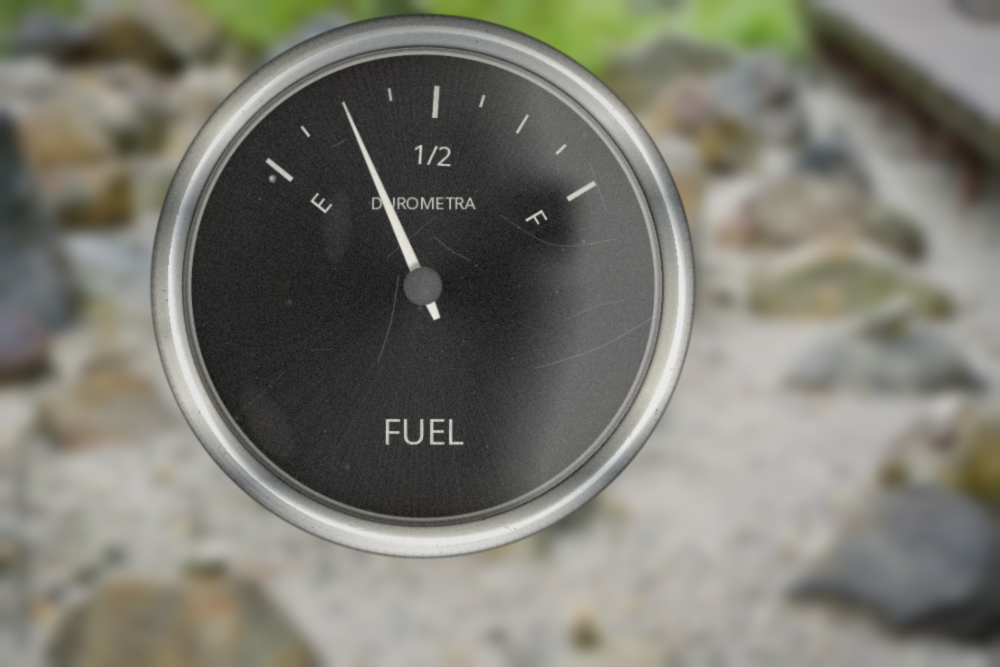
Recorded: value=0.25
